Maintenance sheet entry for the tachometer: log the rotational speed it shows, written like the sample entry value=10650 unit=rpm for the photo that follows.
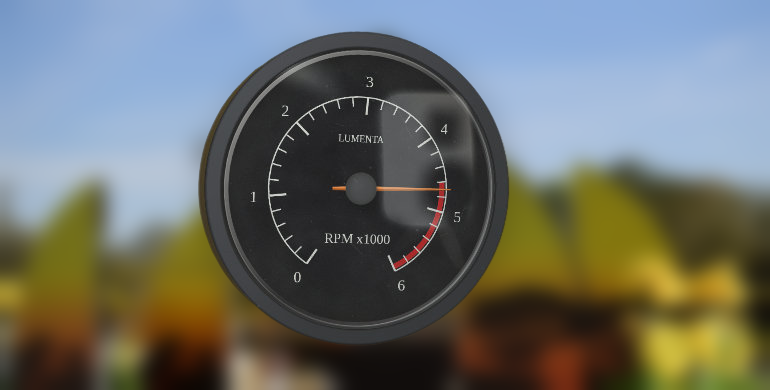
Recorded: value=4700 unit=rpm
